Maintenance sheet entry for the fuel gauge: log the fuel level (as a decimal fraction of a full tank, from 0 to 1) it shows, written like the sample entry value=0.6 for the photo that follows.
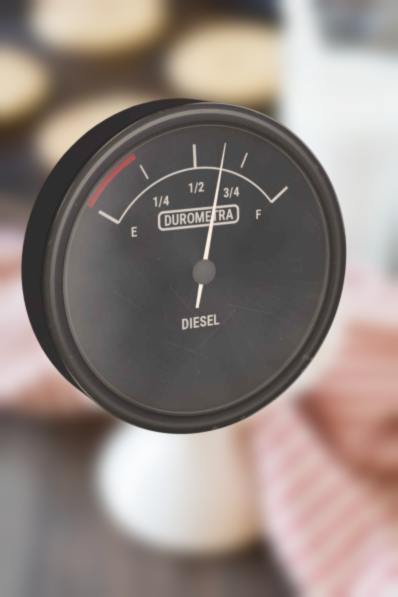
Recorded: value=0.625
